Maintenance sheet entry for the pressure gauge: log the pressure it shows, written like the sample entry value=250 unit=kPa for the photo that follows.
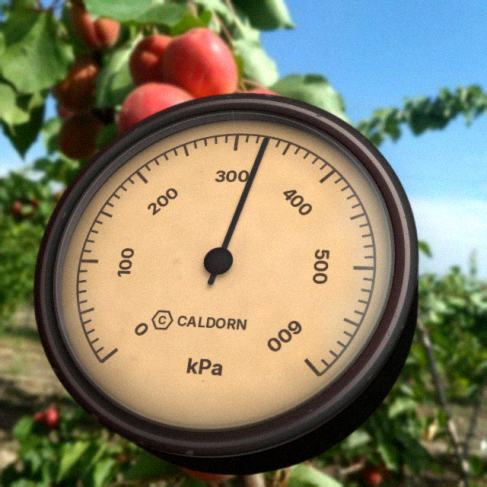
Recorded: value=330 unit=kPa
